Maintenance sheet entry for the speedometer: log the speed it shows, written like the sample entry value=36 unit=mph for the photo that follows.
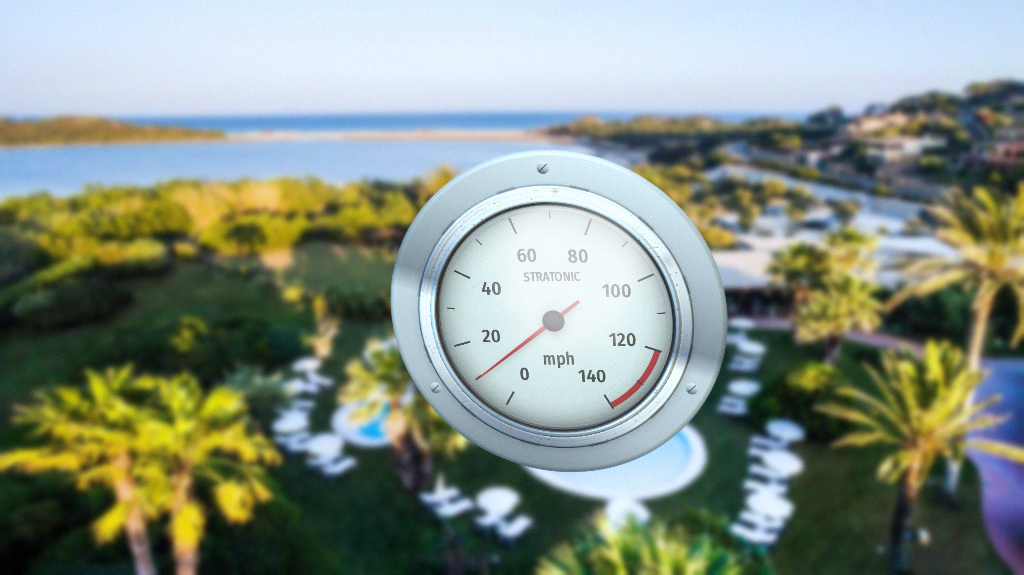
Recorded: value=10 unit=mph
